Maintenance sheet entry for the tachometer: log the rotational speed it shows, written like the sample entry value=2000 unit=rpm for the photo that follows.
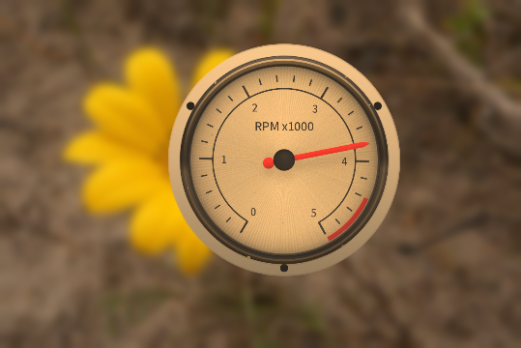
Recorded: value=3800 unit=rpm
